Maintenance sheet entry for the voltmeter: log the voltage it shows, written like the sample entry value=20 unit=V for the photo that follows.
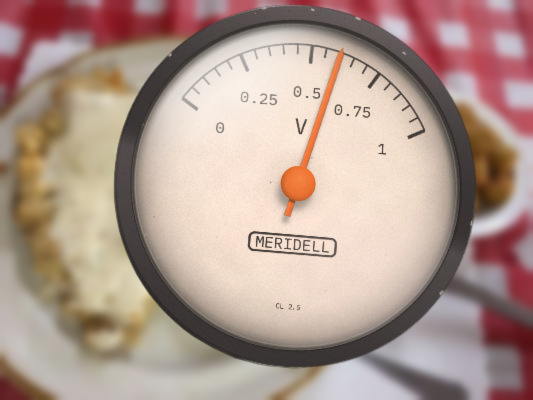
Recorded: value=0.6 unit=V
